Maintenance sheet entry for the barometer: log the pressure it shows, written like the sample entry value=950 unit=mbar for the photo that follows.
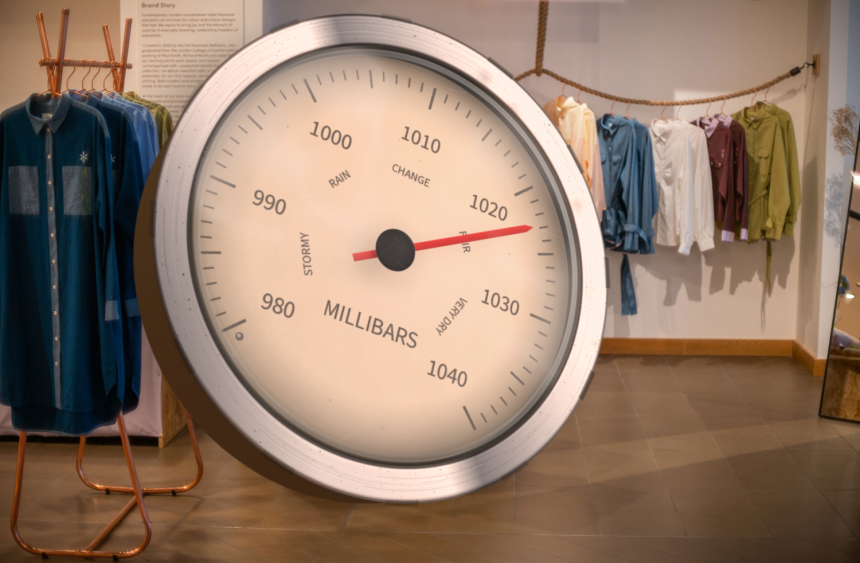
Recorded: value=1023 unit=mbar
